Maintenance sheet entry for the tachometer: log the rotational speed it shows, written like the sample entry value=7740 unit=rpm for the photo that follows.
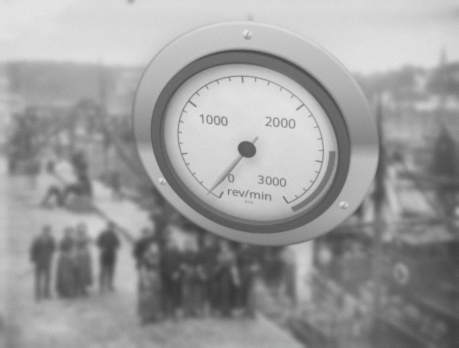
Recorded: value=100 unit=rpm
